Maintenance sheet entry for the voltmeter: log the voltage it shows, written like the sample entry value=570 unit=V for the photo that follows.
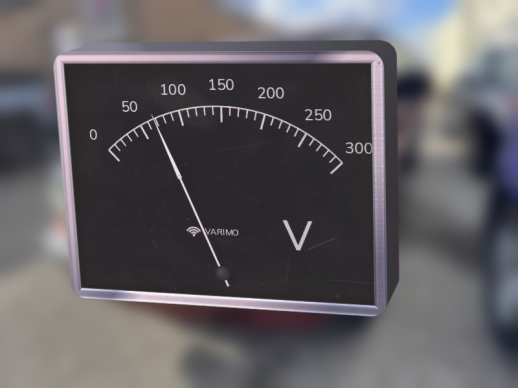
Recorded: value=70 unit=V
